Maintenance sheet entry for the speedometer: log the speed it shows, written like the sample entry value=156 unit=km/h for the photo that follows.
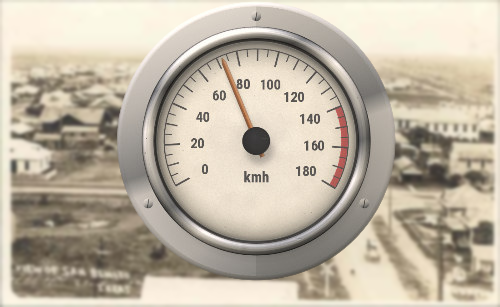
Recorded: value=72.5 unit=km/h
